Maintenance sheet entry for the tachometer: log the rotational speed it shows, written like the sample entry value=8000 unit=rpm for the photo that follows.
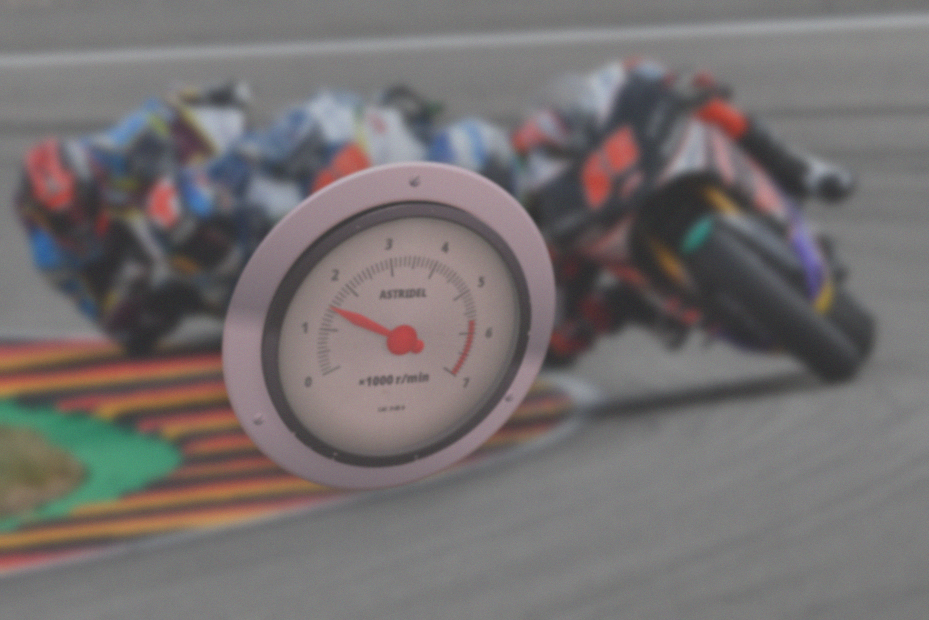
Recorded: value=1500 unit=rpm
